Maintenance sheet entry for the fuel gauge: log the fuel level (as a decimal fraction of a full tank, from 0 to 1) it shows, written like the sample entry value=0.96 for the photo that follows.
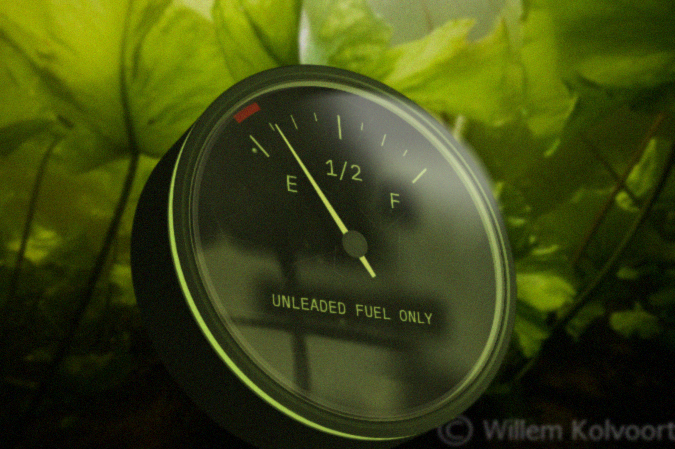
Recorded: value=0.125
